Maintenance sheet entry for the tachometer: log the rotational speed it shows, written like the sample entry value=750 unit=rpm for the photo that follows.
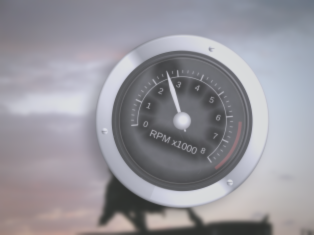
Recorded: value=2600 unit=rpm
